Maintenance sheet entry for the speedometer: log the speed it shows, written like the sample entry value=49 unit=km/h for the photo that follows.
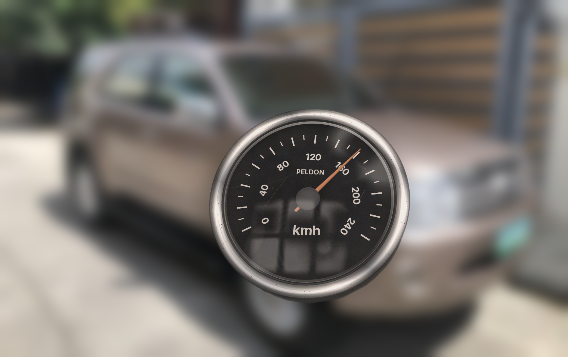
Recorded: value=160 unit=km/h
